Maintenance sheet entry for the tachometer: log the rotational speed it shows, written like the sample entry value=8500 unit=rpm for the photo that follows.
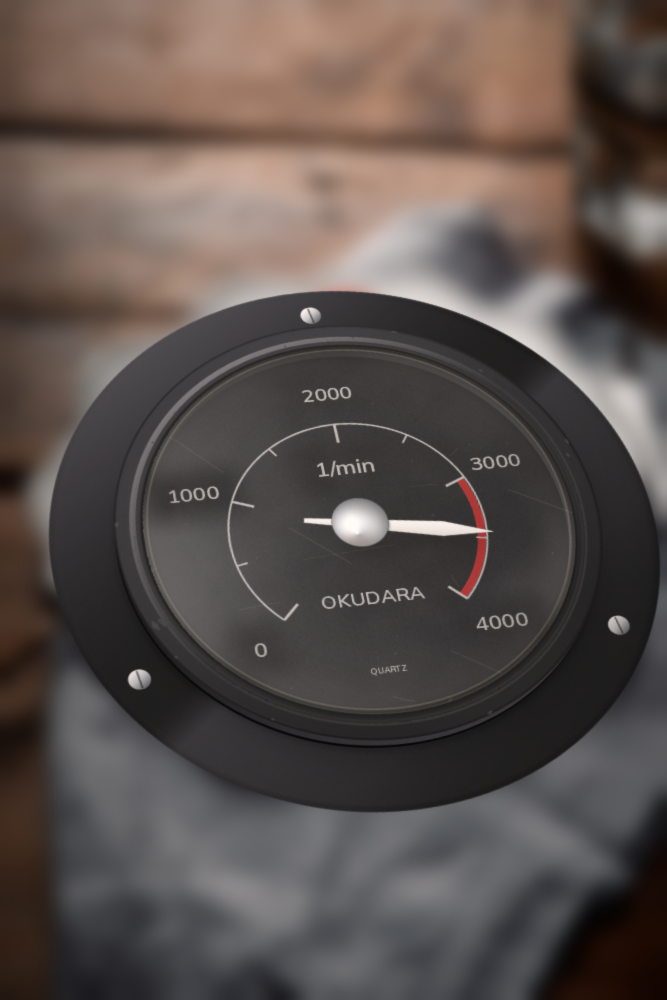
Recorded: value=3500 unit=rpm
